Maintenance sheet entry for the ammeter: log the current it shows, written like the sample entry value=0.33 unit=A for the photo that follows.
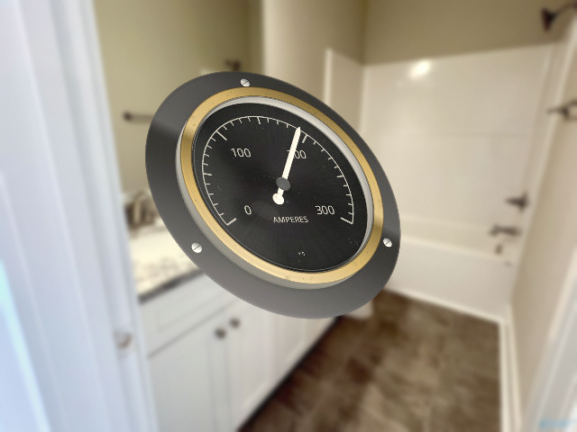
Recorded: value=190 unit=A
